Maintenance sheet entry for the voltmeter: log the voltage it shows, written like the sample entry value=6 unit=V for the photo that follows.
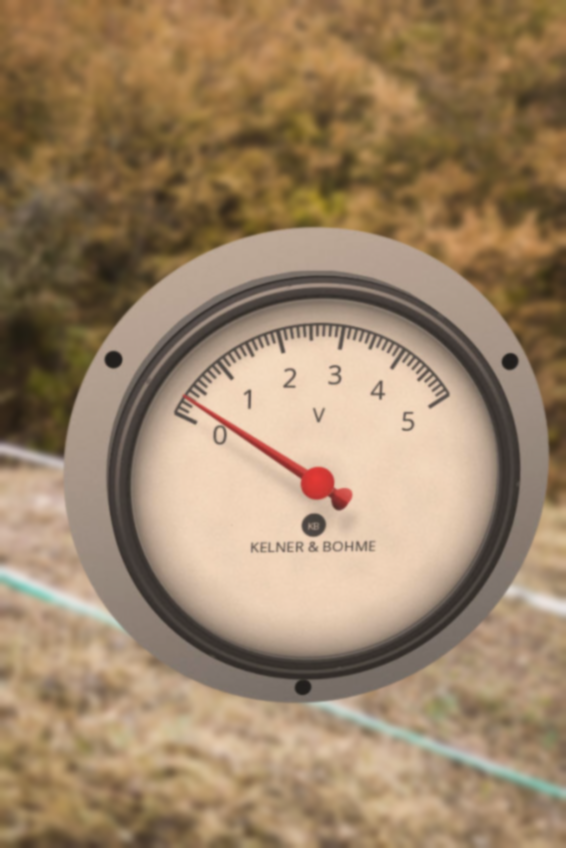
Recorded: value=0.3 unit=V
